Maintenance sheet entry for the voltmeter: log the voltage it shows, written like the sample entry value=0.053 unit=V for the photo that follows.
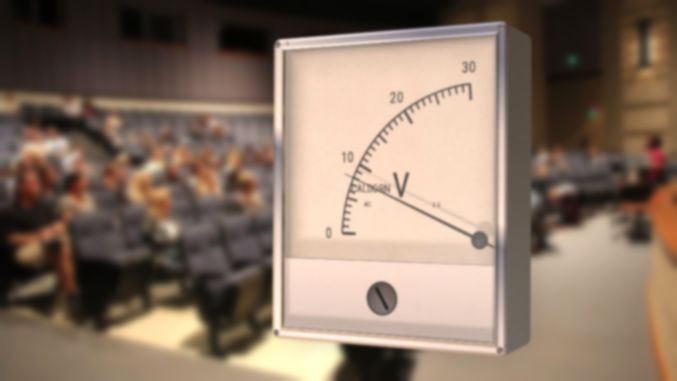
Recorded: value=8 unit=V
